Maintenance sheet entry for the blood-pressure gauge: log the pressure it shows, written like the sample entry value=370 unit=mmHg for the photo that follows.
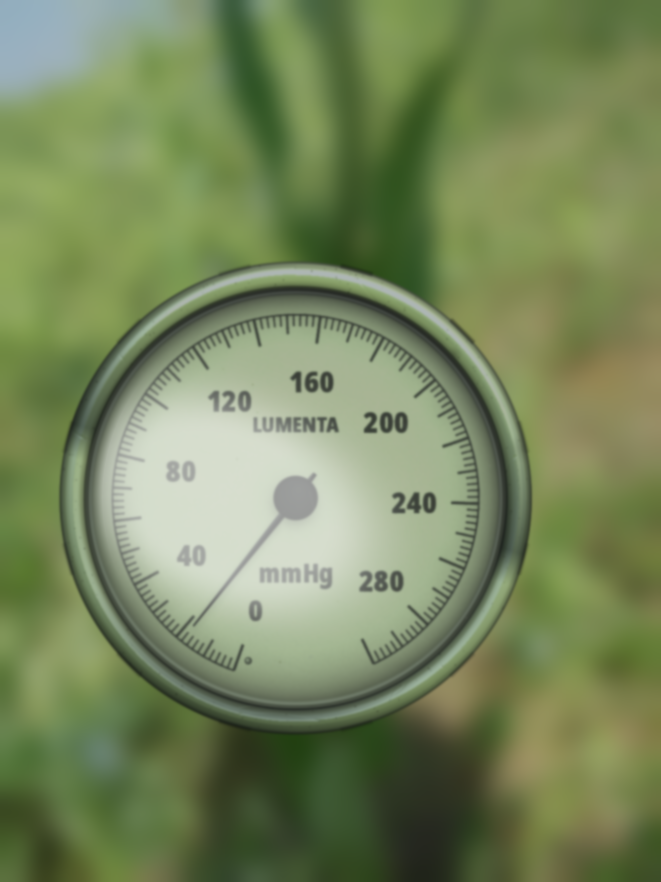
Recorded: value=18 unit=mmHg
